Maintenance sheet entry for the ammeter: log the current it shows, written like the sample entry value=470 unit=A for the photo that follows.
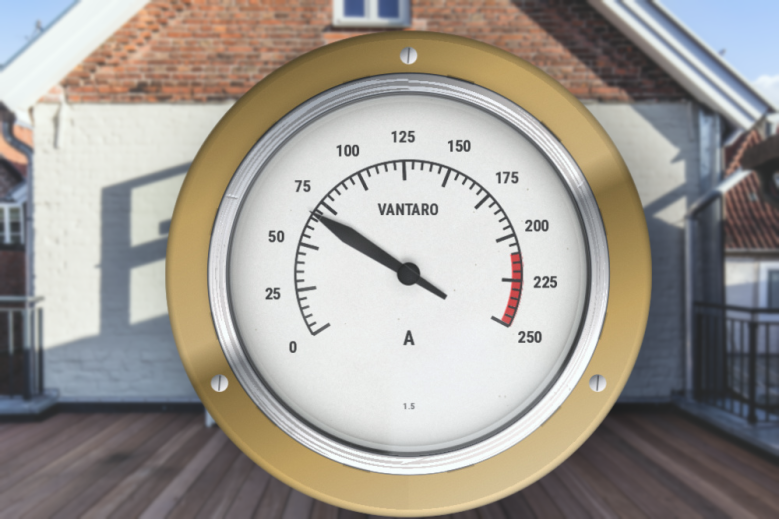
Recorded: value=67.5 unit=A
